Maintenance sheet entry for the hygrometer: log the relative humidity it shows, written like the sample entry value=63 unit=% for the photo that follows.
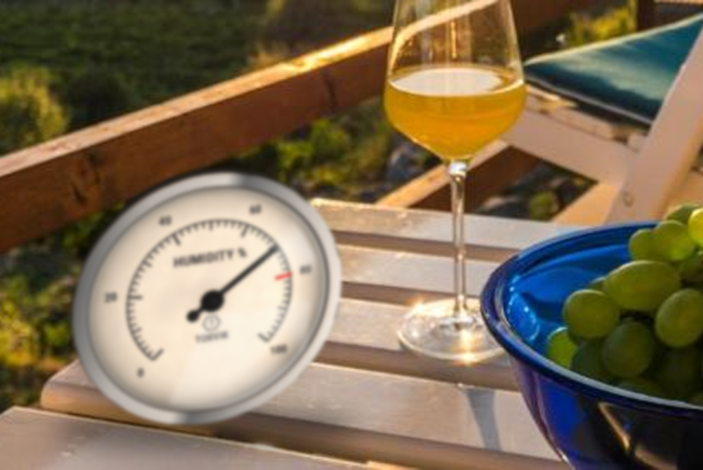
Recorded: value=70 unit=%
